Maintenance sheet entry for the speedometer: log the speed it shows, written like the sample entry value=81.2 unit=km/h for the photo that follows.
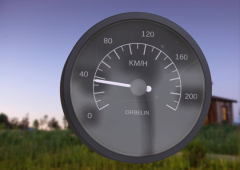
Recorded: value=35 unit=km/h
